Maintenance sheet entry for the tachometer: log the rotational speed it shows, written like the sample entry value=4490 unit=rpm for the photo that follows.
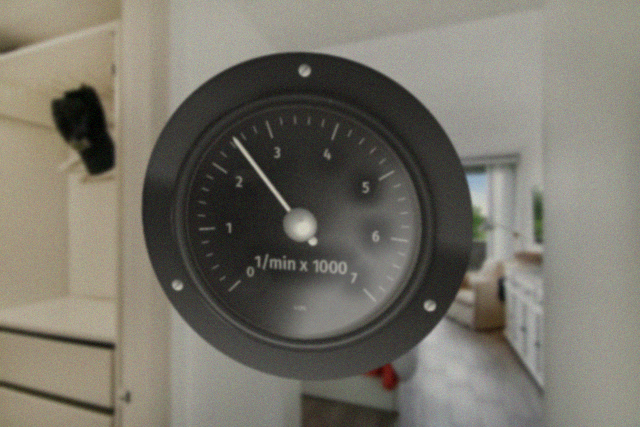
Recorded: value=2500 unit=rpm
